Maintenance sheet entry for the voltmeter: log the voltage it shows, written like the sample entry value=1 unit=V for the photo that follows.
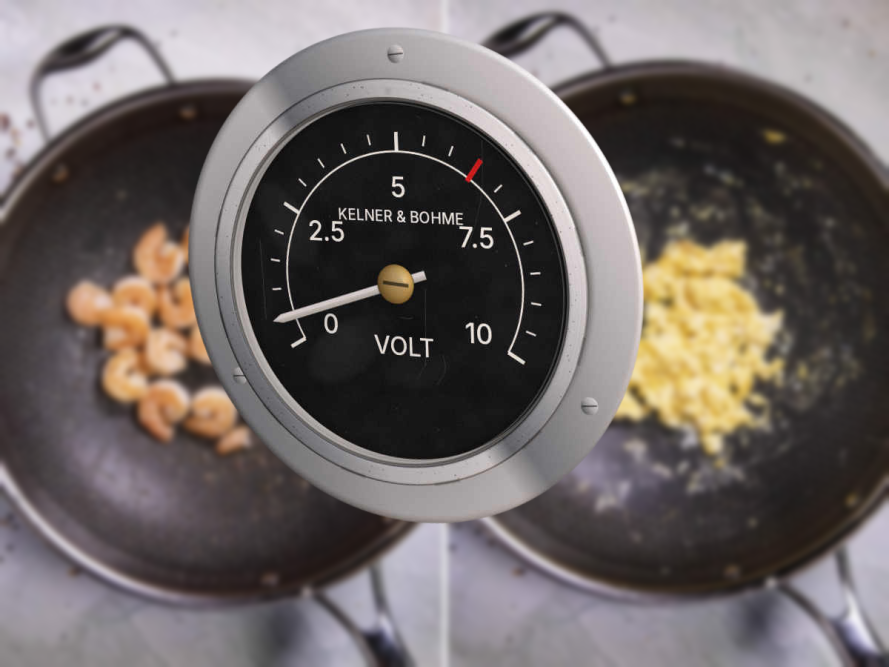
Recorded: value=0.5 unit=V
